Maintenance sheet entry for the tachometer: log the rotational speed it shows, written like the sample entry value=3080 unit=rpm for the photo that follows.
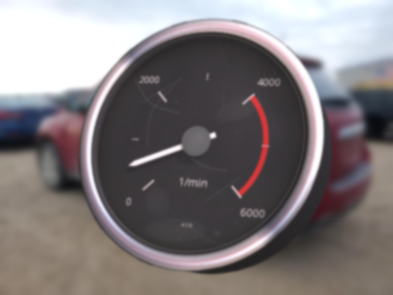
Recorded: value=500 unit=rpm
